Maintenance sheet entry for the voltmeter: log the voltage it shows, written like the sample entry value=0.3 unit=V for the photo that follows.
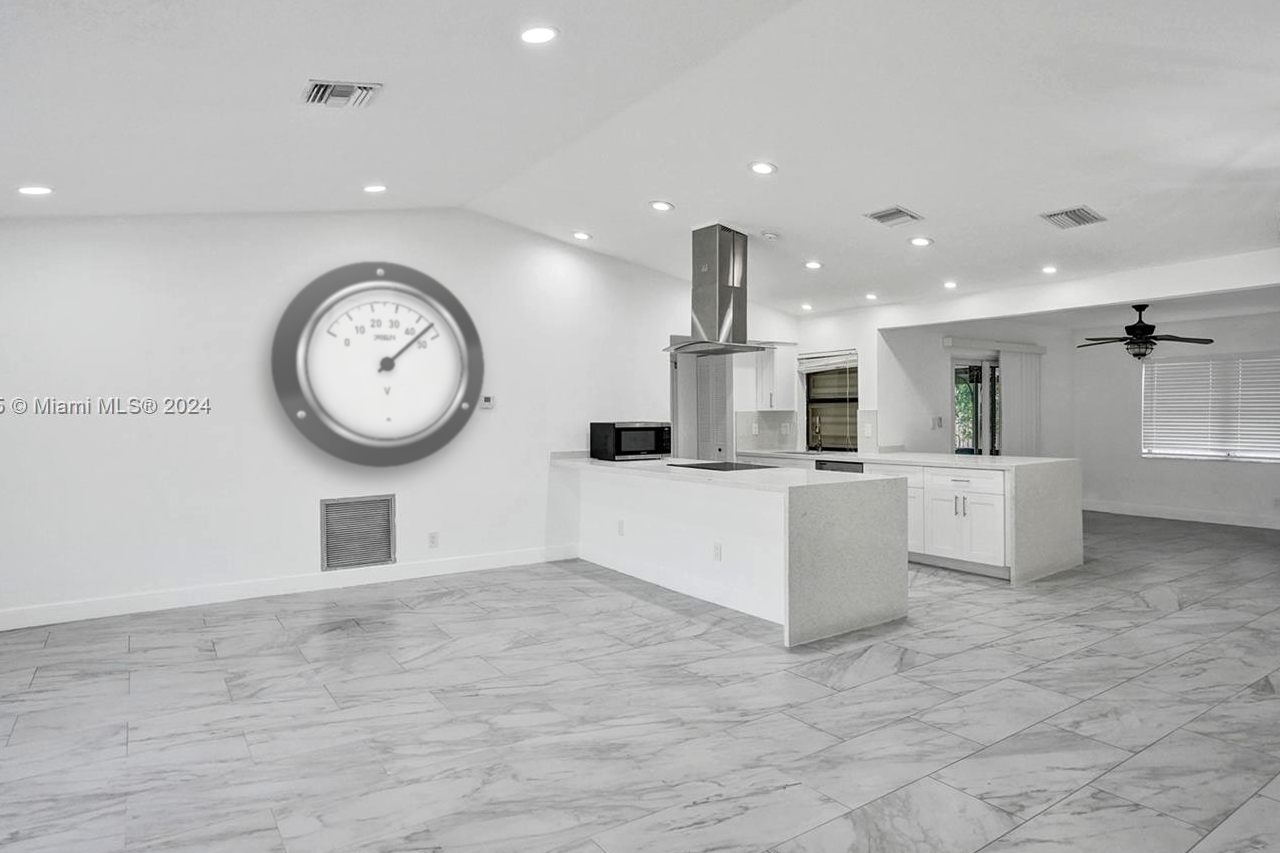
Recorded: value=45 unit=V
